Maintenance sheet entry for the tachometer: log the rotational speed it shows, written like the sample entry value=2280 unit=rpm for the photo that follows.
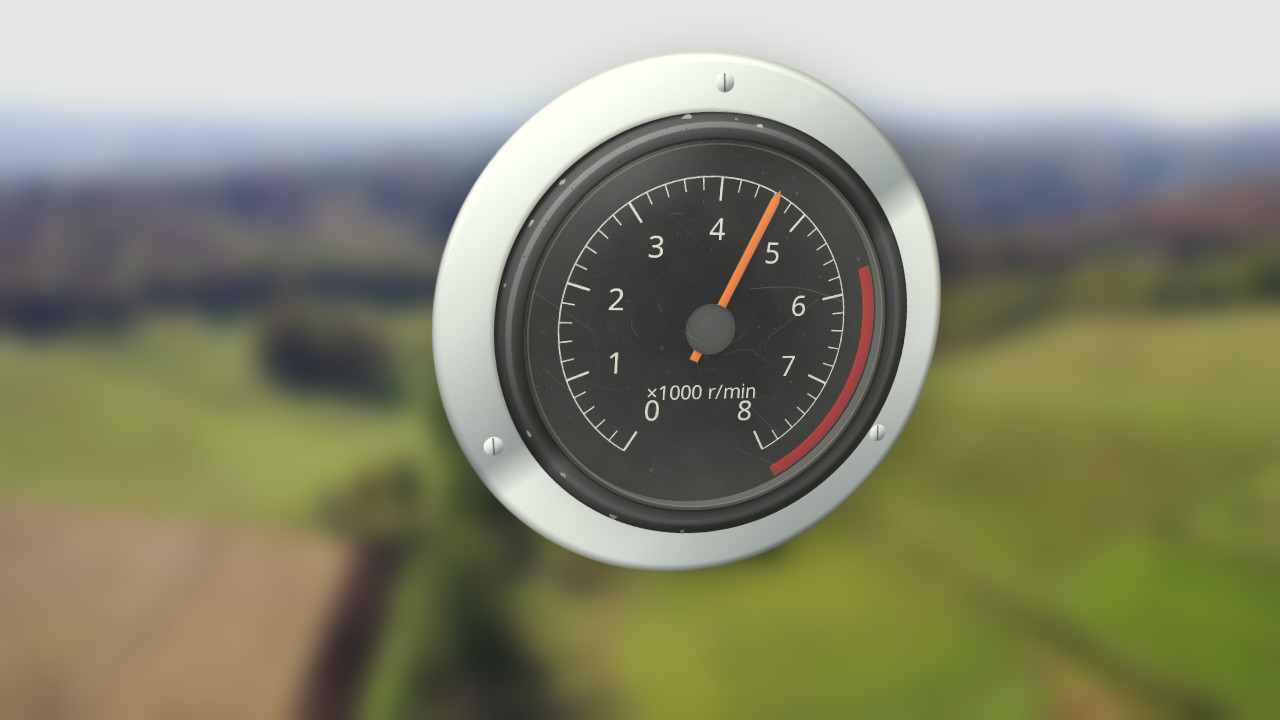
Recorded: value=4600 unit=rpm
